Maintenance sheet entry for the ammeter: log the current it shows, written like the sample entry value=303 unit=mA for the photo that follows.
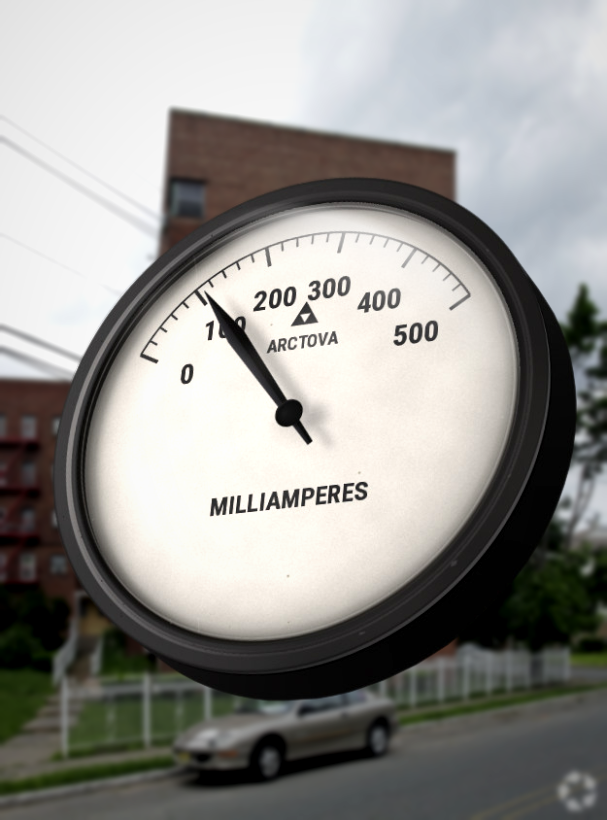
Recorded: value=110 unit=mA
